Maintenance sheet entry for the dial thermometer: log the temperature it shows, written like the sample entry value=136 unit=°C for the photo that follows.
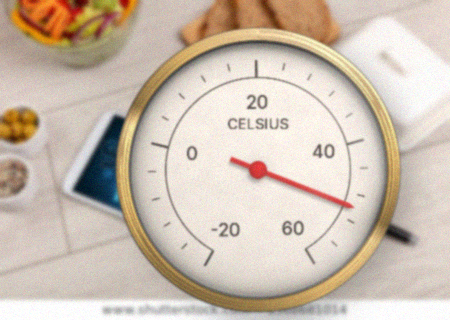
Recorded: value=50 unit=°C
